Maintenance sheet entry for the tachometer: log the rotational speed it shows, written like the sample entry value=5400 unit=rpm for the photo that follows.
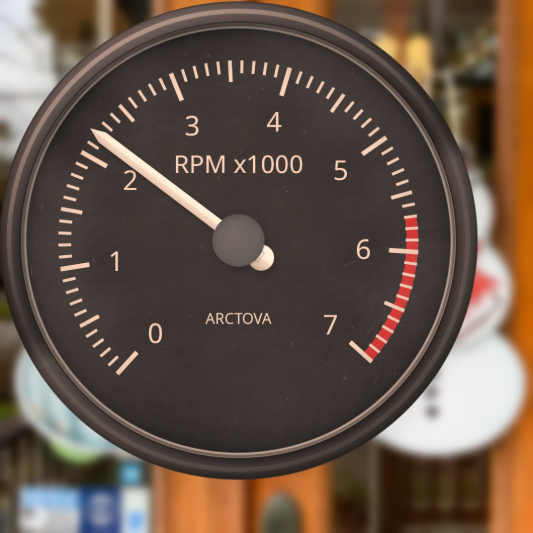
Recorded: value=2200 unit=rpm
